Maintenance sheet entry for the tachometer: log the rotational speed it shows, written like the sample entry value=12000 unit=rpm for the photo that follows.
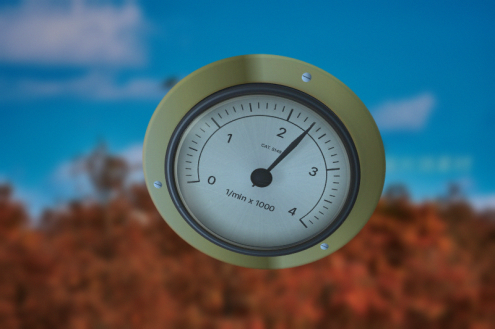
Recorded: value=2300 unit=rpm
